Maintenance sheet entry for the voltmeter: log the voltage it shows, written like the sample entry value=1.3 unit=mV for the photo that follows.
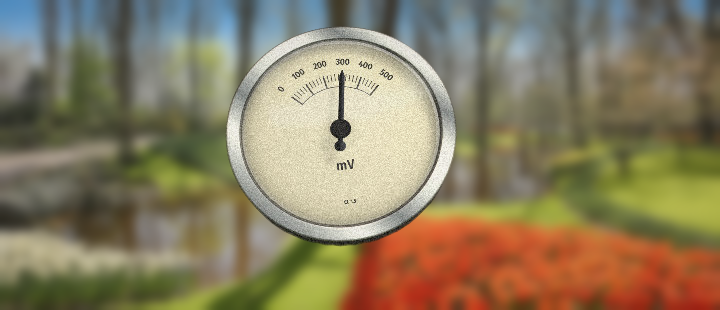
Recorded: value=300 unit=mV
